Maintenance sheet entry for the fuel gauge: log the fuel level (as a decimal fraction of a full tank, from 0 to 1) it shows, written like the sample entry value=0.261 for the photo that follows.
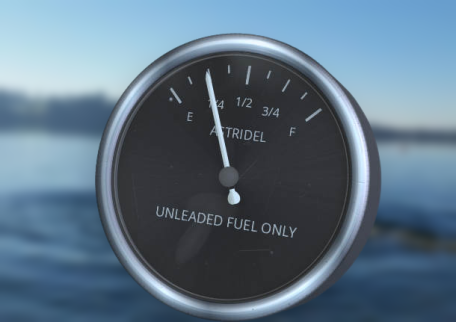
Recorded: value=0.25
